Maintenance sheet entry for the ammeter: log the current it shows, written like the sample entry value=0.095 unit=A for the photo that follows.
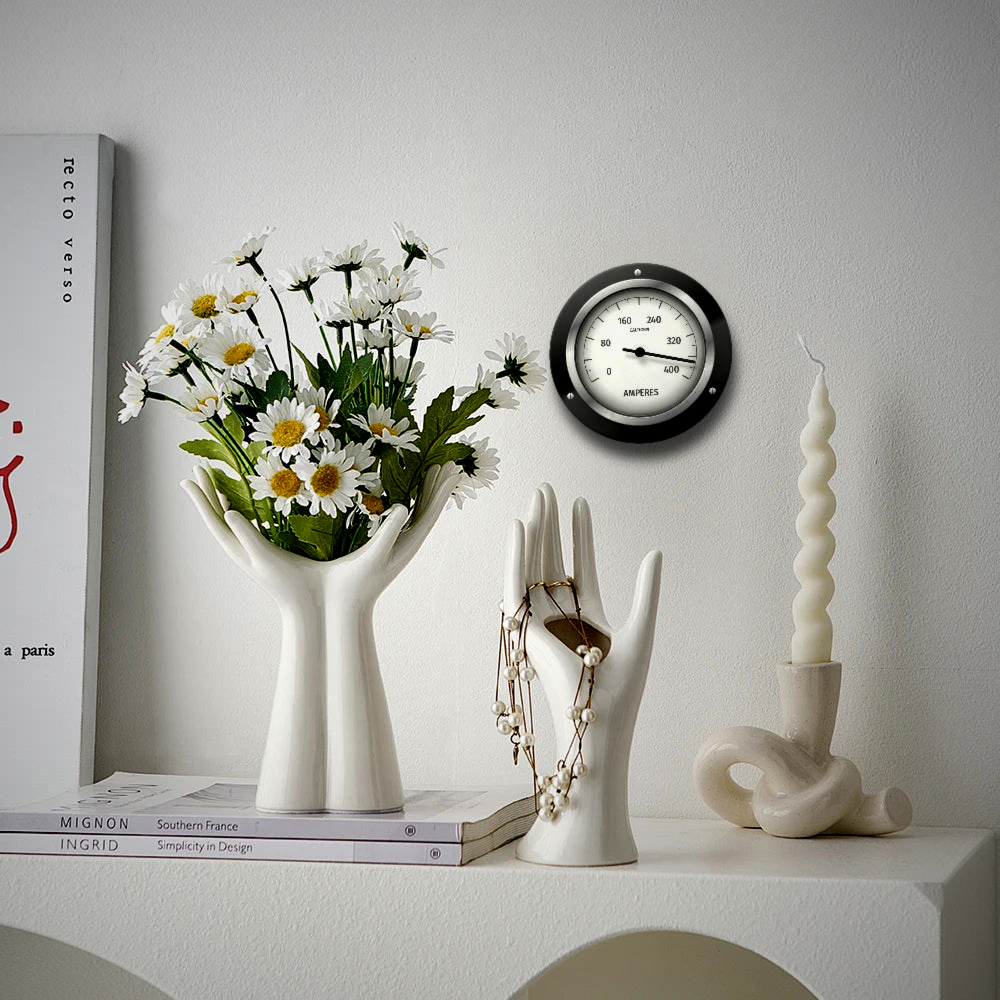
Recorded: value=370 unit=A
